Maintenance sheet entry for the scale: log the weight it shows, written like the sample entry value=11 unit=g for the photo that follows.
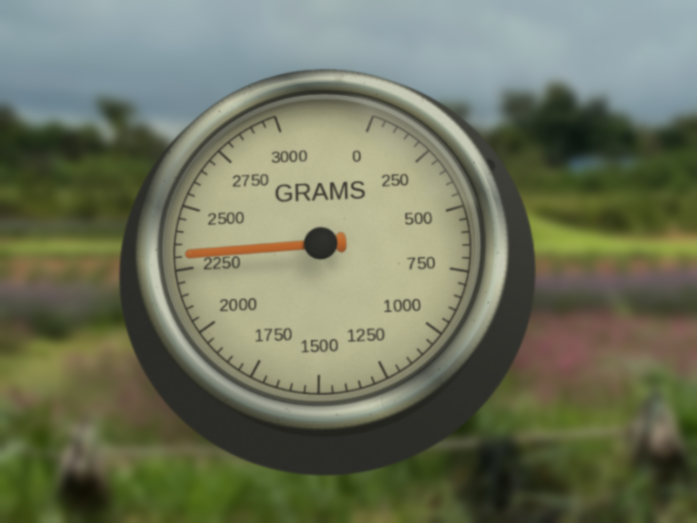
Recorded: value=2300 unit=g
